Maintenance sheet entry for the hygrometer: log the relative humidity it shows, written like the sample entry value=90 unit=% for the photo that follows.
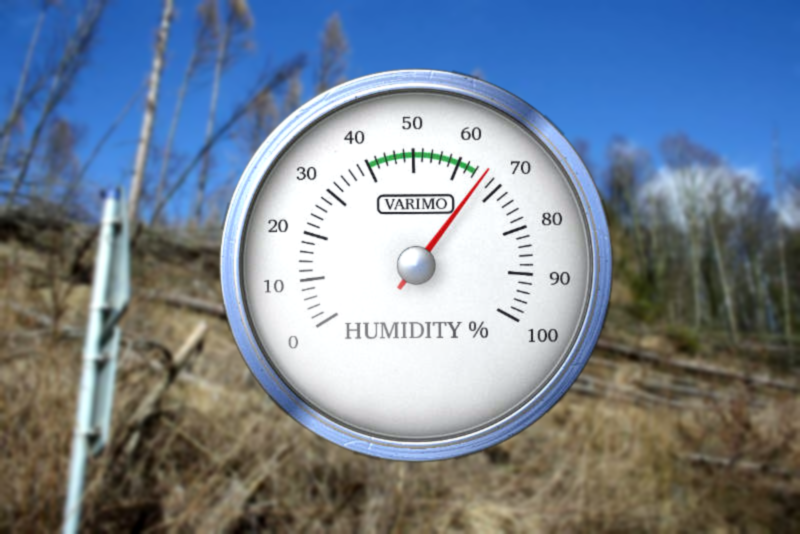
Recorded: value=66 unit=%
